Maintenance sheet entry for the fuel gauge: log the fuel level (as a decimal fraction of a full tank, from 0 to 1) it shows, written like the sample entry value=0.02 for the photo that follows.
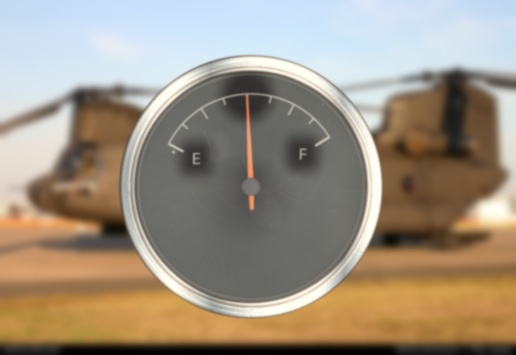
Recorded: value=0.5
